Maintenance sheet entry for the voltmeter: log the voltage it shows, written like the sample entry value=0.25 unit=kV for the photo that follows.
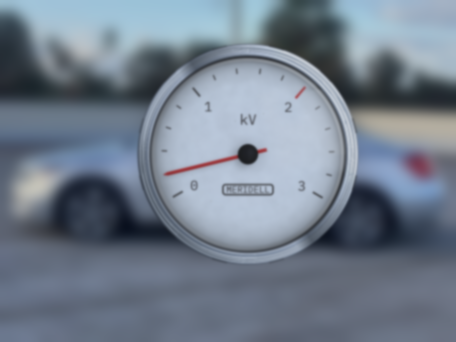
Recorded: value=0.2 unit=kV
